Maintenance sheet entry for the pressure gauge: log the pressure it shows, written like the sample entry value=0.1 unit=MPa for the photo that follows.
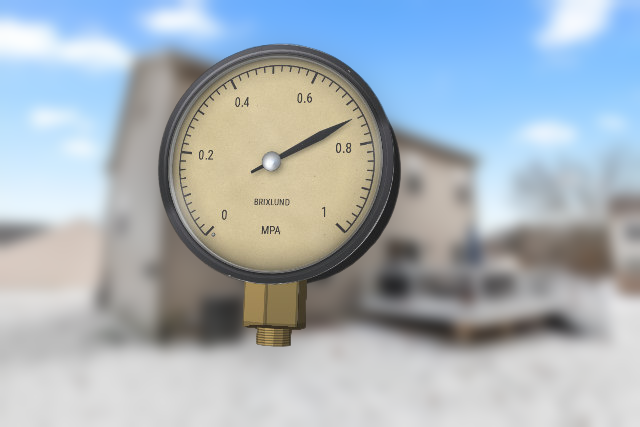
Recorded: value=0.74 unit=MPa
